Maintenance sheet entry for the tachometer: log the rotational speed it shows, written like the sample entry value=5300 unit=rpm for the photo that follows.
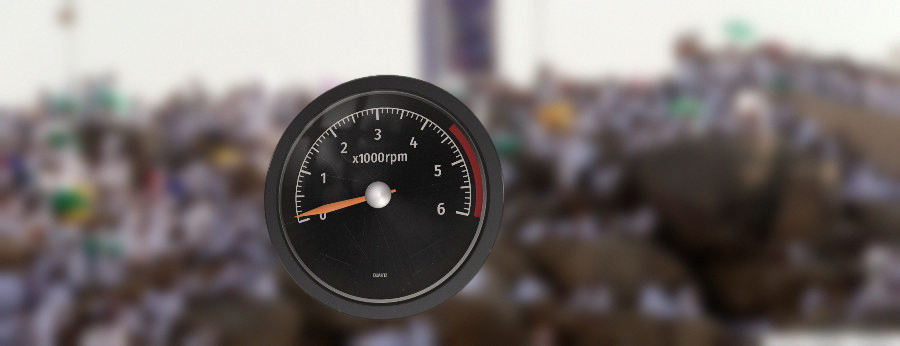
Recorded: value=100 unit=rpm
